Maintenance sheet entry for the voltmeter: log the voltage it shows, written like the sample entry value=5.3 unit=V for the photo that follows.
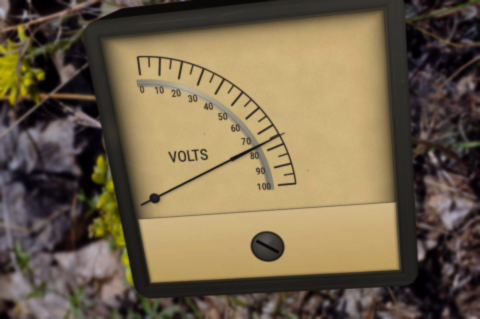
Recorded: value=75 unit=V
